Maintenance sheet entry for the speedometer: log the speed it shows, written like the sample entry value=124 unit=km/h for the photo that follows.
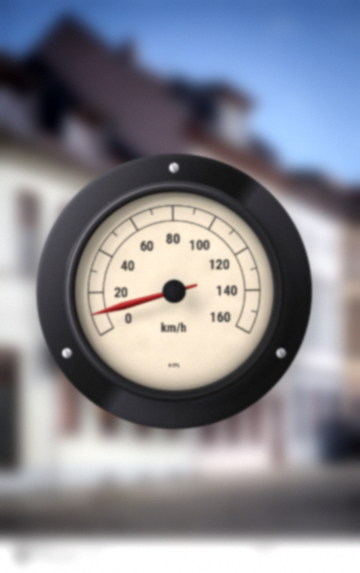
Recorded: value=10 unit=km/h
